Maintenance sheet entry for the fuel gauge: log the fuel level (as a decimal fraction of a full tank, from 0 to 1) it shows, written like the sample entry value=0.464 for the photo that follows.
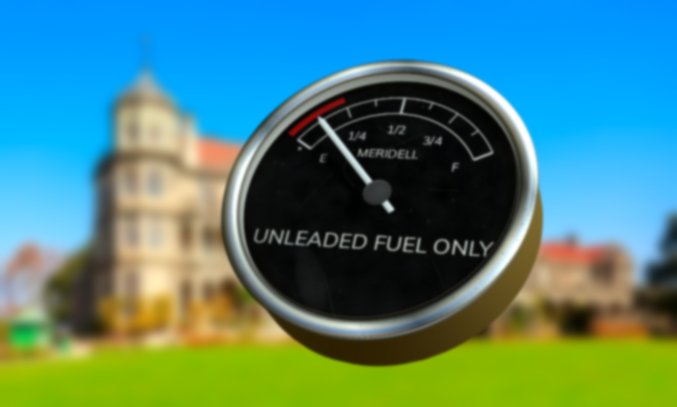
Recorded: value=0.125
